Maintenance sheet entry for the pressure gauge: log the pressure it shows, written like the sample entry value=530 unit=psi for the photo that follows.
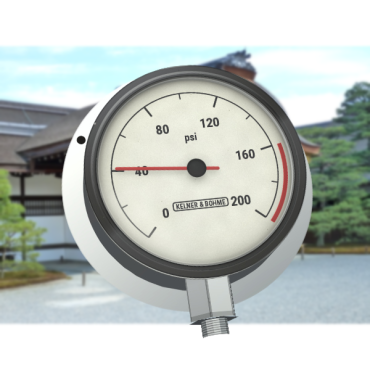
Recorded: value=40 unit=psi
